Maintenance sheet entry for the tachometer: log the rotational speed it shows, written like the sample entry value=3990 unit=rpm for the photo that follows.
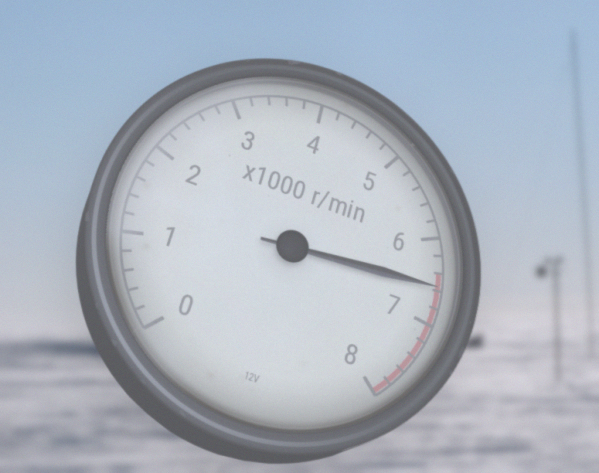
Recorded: value=6600 unit=rpm
